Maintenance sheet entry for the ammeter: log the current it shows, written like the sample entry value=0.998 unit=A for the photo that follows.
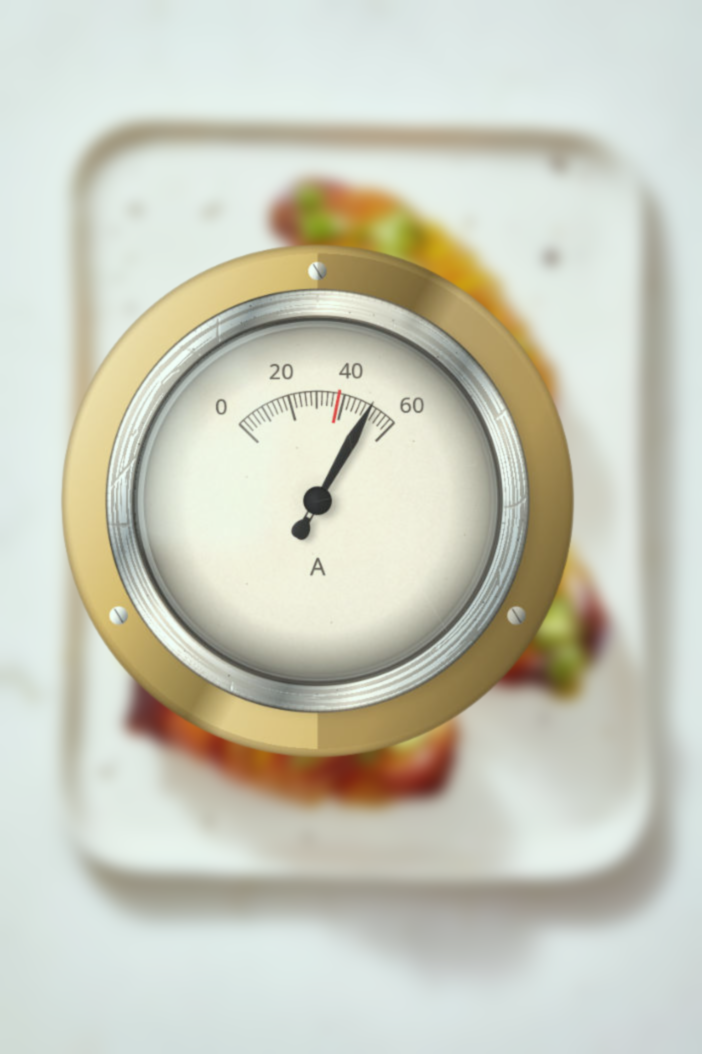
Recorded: value=50 unit=A
